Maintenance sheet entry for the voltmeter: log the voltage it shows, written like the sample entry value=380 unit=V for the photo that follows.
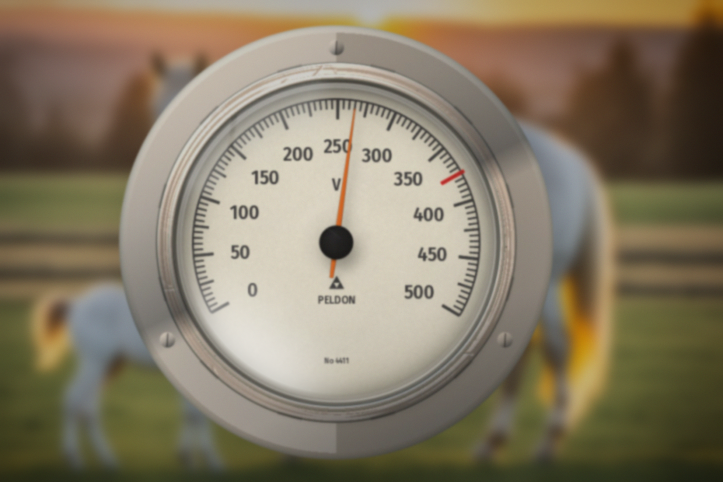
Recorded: value=265 unit=V
